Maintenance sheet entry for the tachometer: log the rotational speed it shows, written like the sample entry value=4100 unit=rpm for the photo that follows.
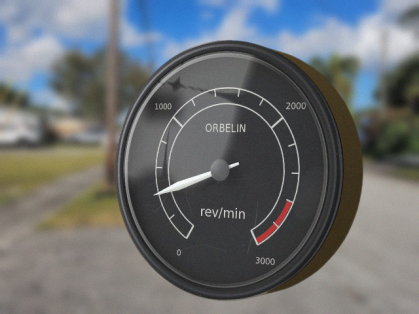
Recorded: value=400 unit=rpm
